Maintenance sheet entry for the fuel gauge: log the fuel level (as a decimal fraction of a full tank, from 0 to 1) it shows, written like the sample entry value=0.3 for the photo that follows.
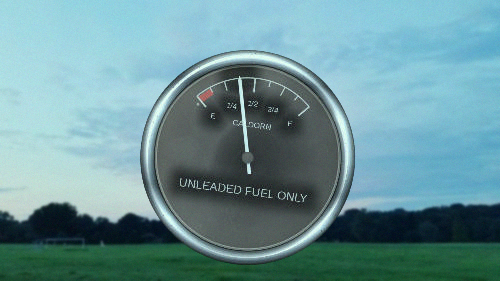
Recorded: value=0.375
